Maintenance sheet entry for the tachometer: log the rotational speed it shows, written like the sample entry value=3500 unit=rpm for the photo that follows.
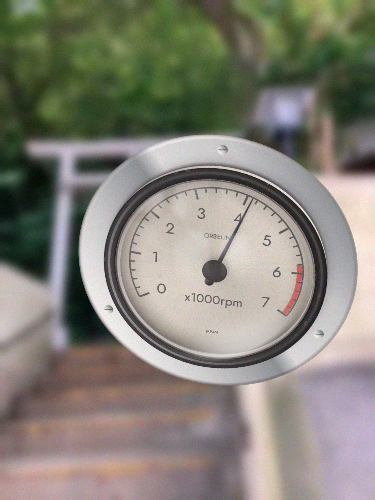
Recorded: value=4100 unit=rpm
